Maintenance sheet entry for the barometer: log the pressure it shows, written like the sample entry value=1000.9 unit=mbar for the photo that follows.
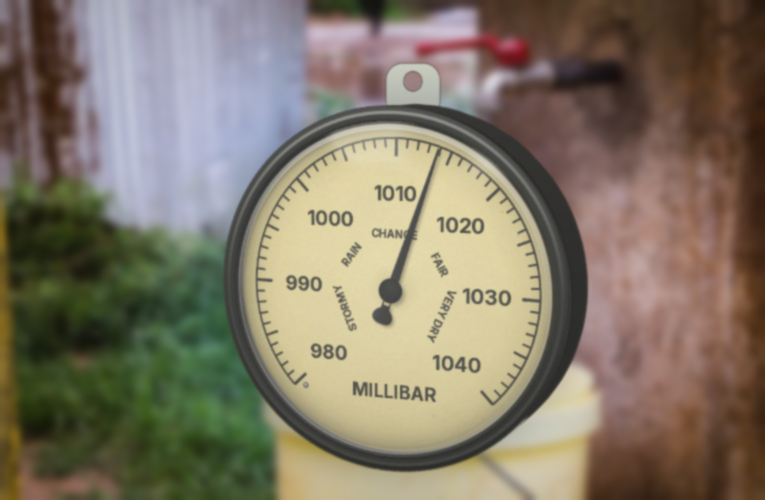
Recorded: value=1014 unit=mbar
